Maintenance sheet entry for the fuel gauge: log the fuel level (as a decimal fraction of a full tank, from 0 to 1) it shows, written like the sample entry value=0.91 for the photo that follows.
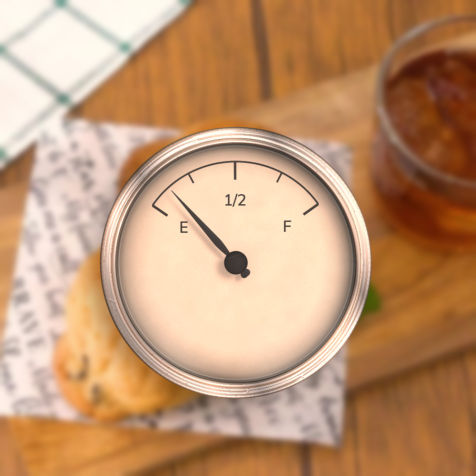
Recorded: value=0.125
